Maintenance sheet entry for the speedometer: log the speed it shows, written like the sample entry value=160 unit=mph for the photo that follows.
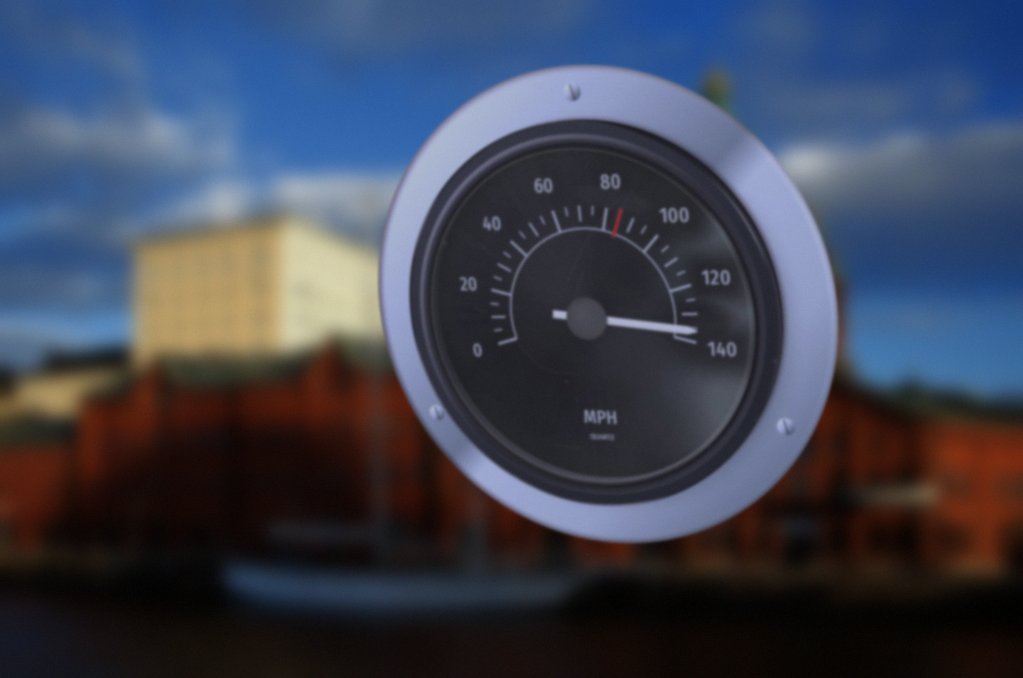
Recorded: value=135 unit=mph
